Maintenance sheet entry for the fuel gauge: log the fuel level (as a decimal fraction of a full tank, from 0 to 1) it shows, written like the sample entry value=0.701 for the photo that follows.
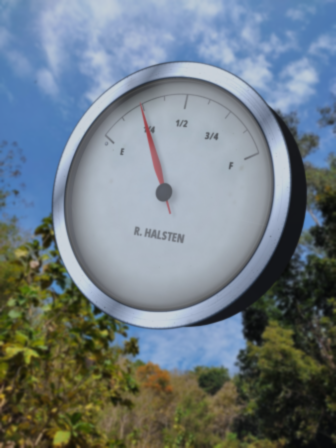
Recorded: value=0.25
